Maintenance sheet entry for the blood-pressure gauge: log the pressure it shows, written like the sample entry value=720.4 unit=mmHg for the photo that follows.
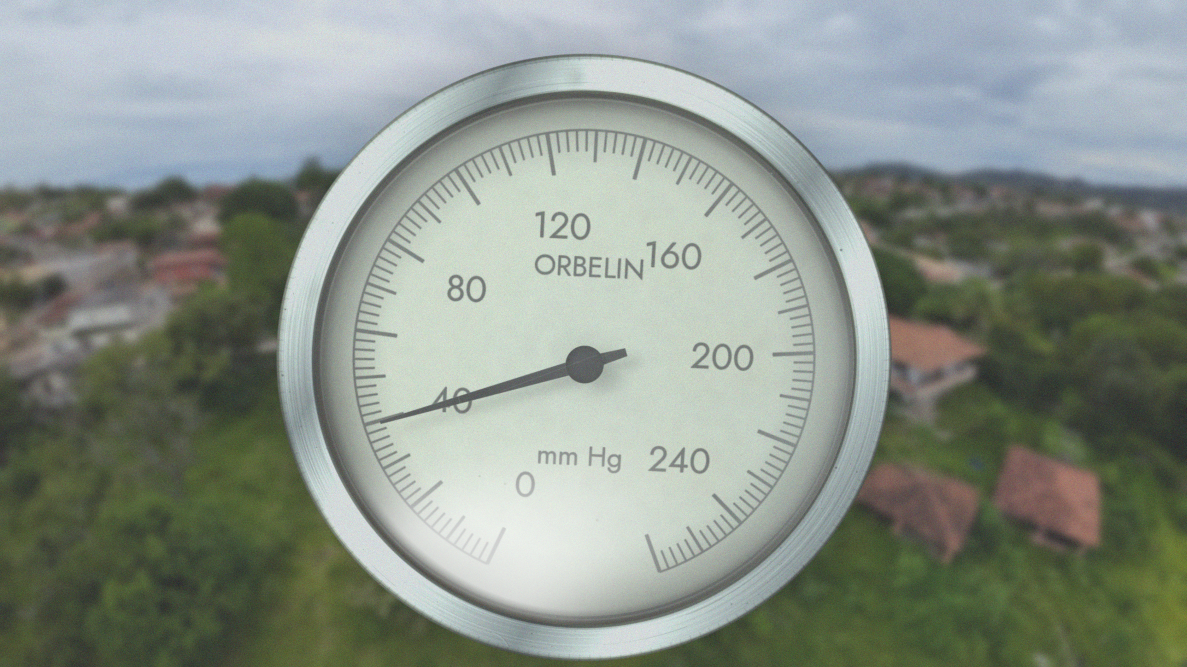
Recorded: value=40 unit=mmHg
